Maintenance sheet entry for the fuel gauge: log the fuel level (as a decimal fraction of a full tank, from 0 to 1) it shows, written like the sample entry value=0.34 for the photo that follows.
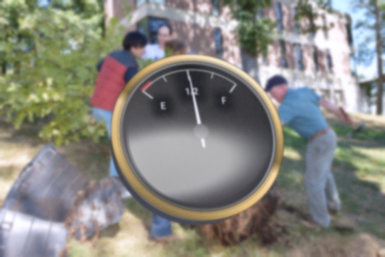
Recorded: value=0.5
